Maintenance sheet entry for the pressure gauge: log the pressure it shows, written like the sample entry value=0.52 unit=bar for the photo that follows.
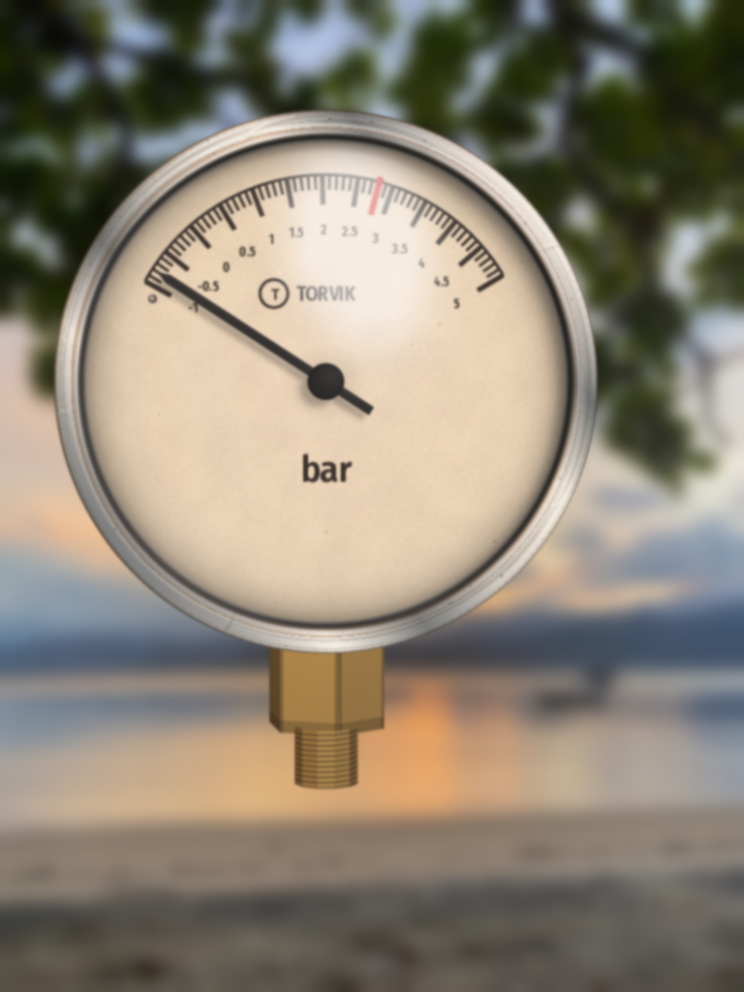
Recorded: value=-0.8 unit=bar
